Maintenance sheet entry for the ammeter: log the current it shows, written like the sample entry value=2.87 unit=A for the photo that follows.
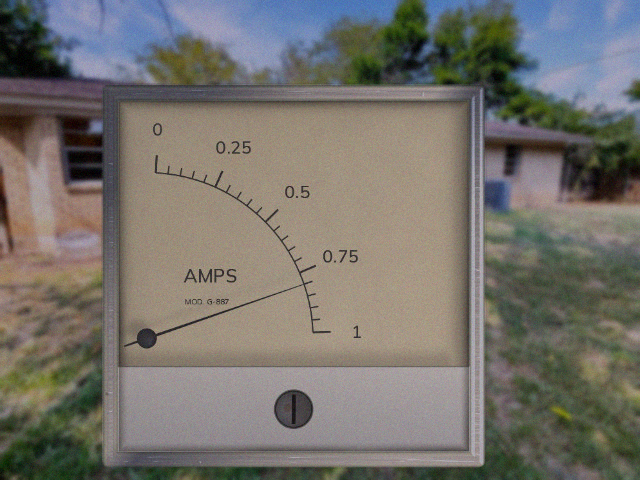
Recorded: value=0.8 unit=A
